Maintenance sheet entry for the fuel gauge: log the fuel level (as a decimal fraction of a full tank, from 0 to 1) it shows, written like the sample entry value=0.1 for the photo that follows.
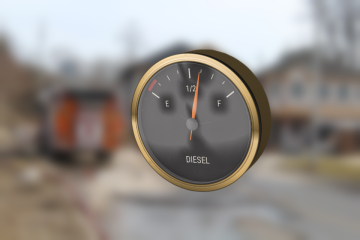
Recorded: value=0.625
